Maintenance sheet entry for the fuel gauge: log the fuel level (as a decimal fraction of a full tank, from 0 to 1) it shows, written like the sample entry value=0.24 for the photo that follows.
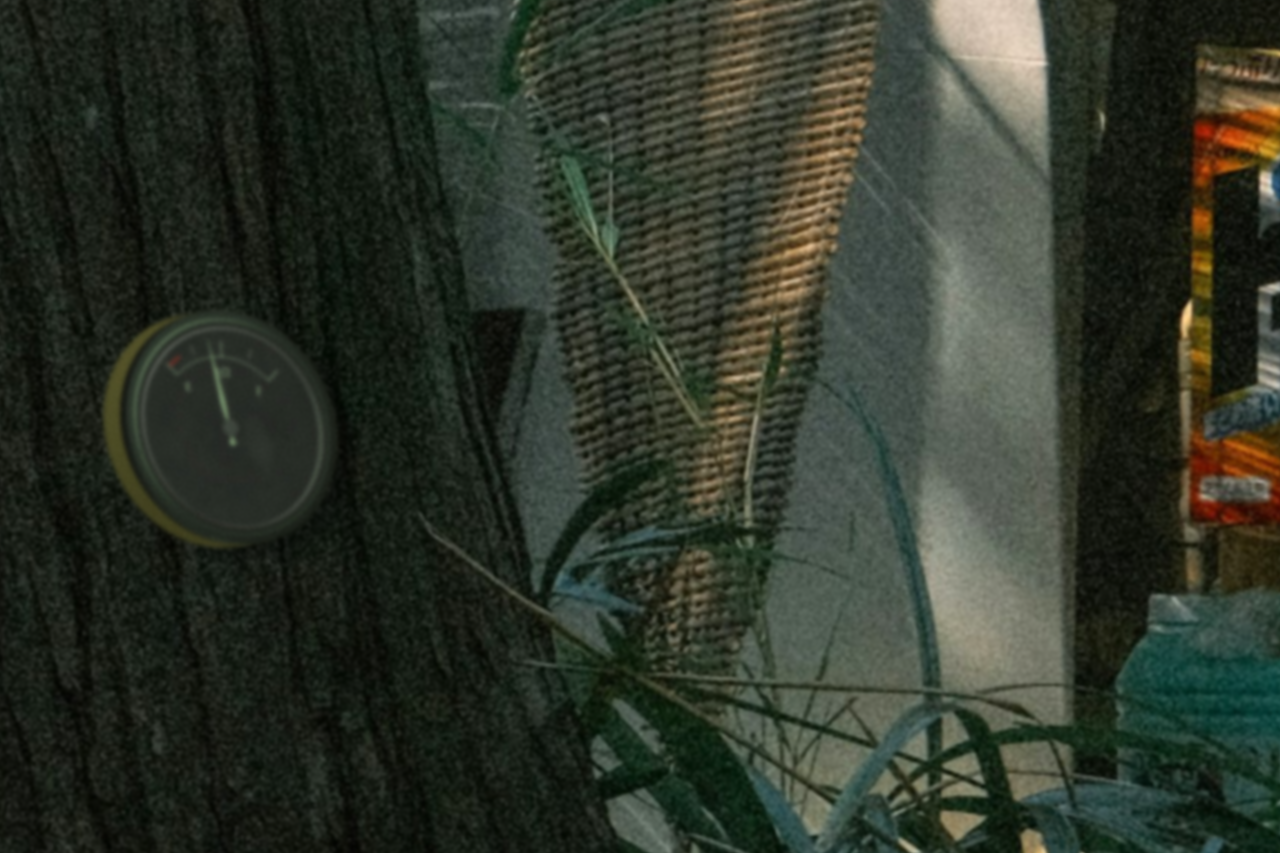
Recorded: value=0.375
